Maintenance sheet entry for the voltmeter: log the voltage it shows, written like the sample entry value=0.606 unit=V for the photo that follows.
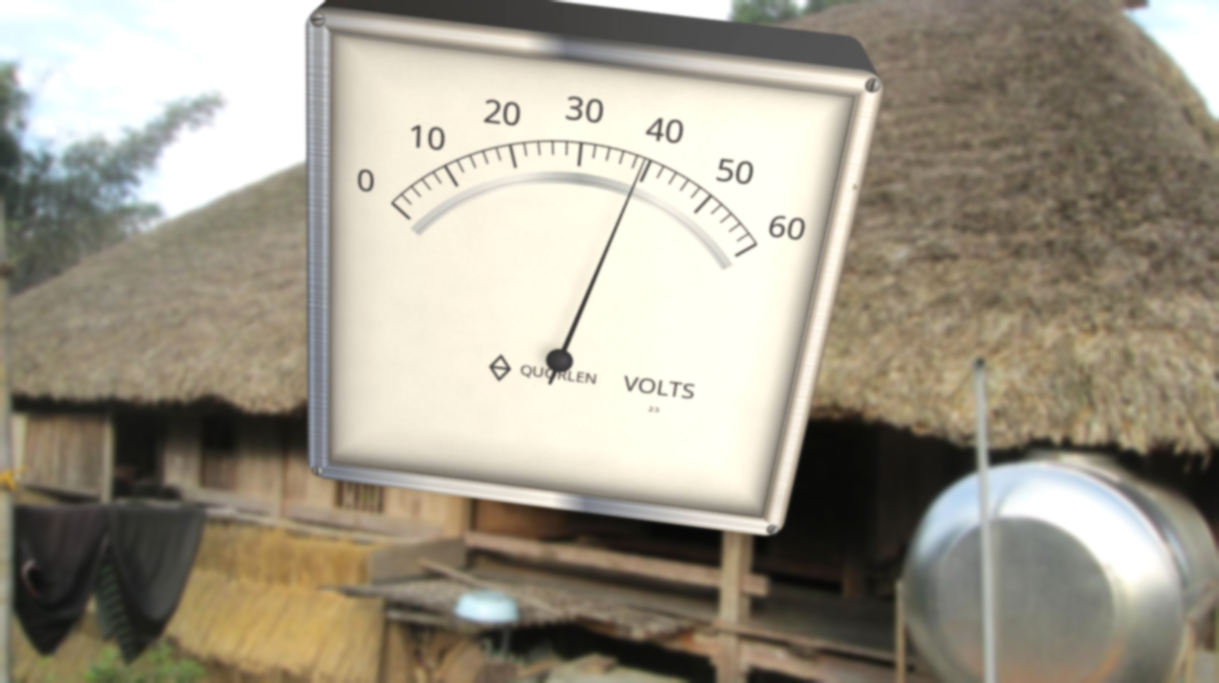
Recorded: value=39 unit=V
